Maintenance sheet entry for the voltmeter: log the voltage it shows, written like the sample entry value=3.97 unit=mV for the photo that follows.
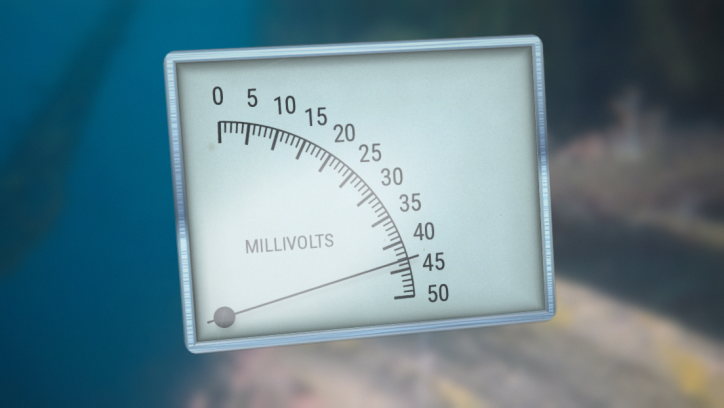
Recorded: value=43 unit=mV
